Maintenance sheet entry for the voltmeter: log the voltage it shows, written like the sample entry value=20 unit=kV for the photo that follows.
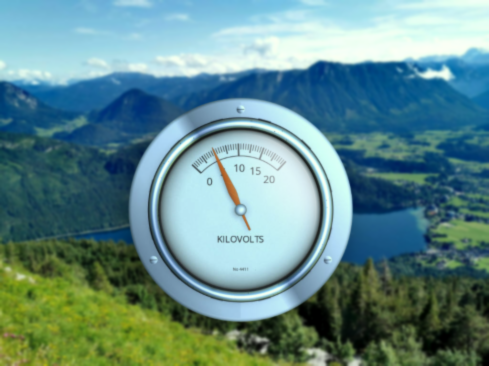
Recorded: value=5 unit=kV
